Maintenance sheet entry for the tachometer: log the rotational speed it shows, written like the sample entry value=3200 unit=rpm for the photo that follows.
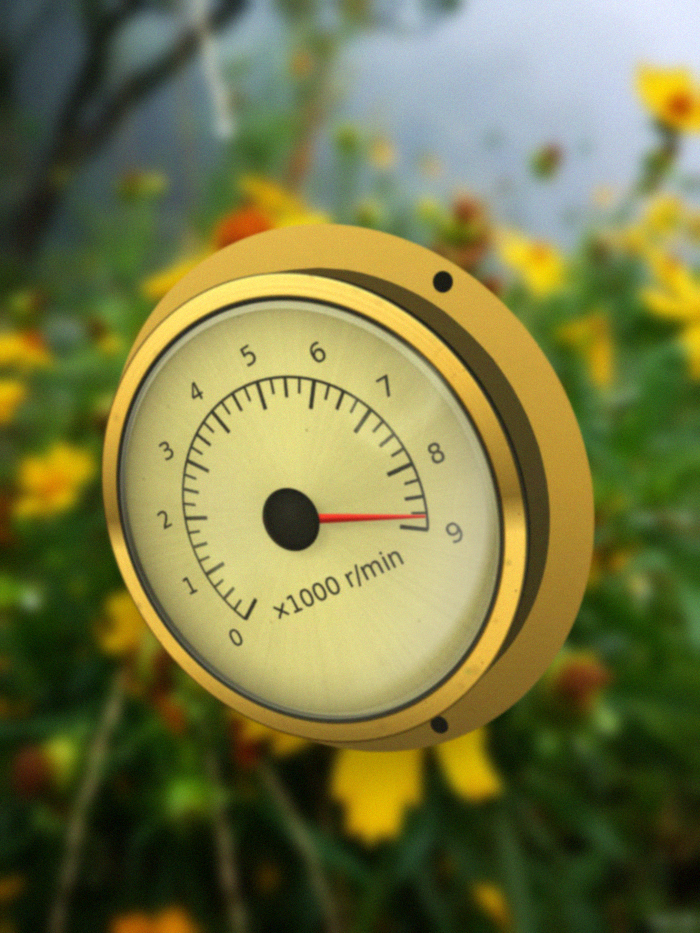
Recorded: value=8750 unit=rpm
